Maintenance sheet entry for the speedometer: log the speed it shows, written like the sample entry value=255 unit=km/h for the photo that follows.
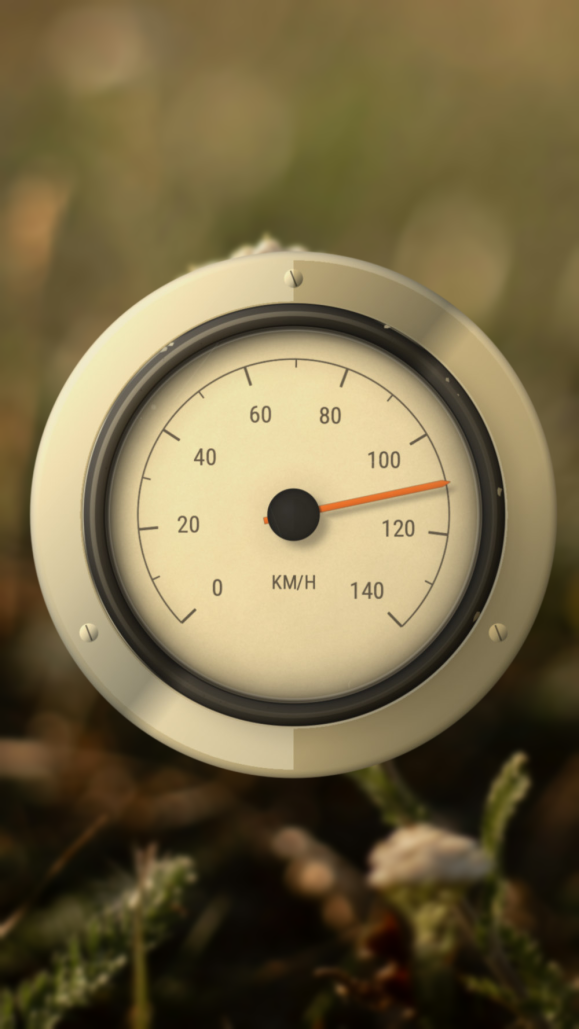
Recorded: value=110 unit=km/h
